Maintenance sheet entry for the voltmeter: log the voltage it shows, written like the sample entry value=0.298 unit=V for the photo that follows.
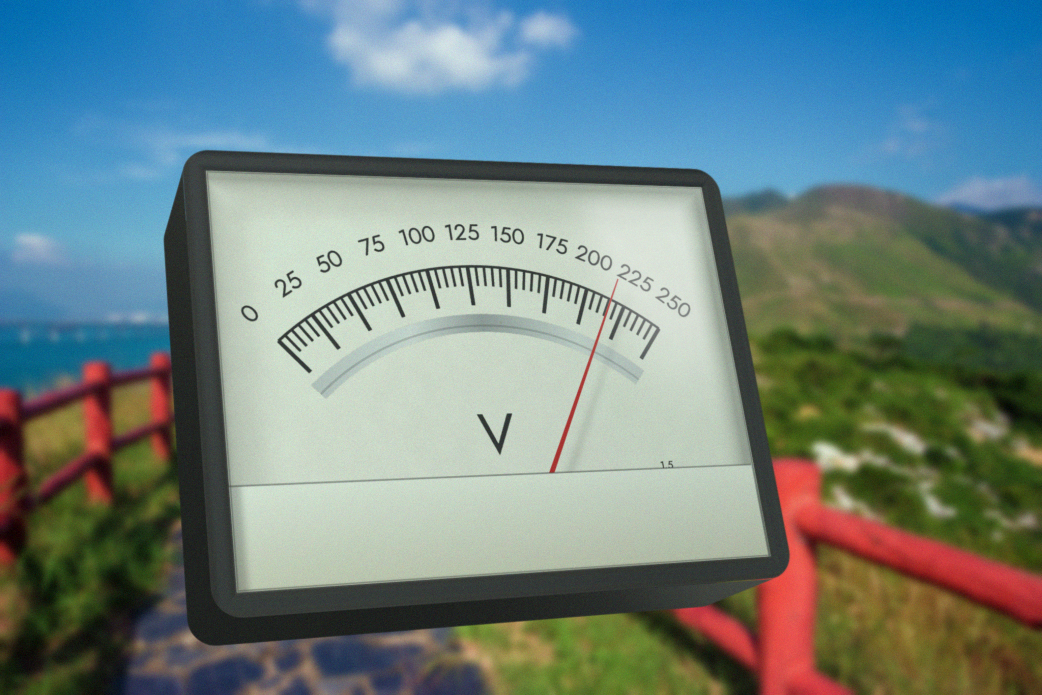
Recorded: value=215 unit=V
